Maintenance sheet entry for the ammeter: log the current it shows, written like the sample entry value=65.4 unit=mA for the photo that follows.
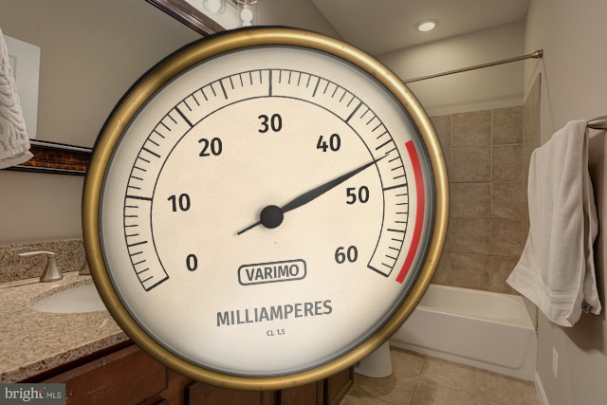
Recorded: value=46 unit=mA
